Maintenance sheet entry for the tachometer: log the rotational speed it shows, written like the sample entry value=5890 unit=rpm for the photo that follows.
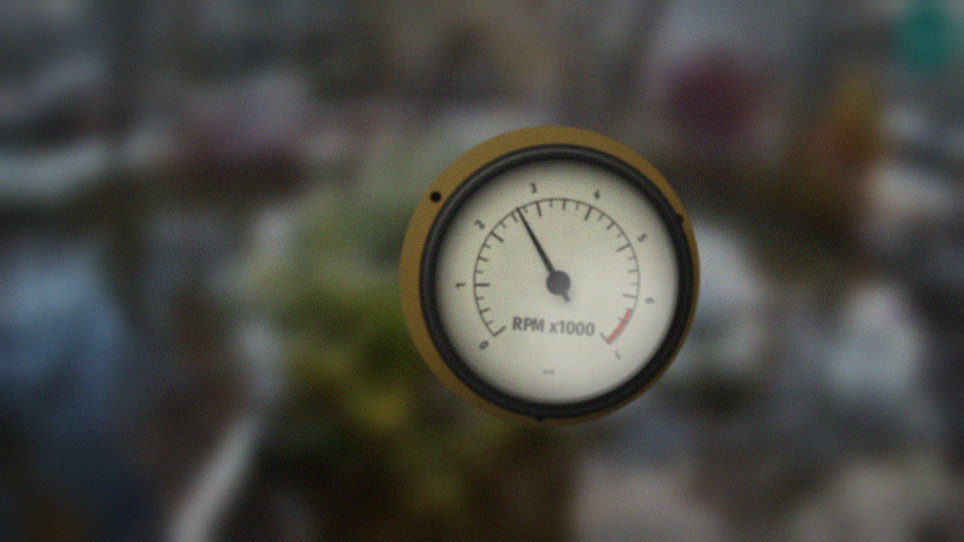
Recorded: value=2625 unit=rpm
